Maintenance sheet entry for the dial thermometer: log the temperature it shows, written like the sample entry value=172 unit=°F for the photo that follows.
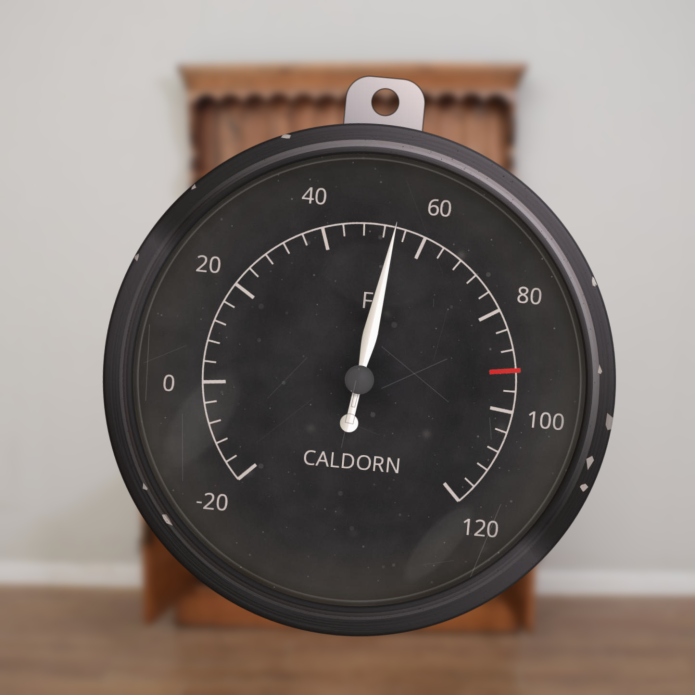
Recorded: value=54 unit=°F
